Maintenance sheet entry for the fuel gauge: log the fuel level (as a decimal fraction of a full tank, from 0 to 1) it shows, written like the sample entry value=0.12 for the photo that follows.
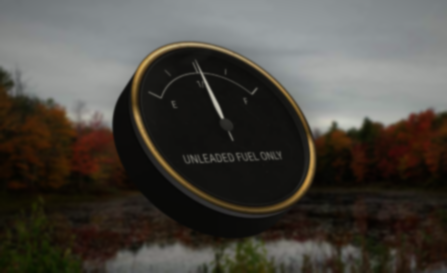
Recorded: value=0.5
